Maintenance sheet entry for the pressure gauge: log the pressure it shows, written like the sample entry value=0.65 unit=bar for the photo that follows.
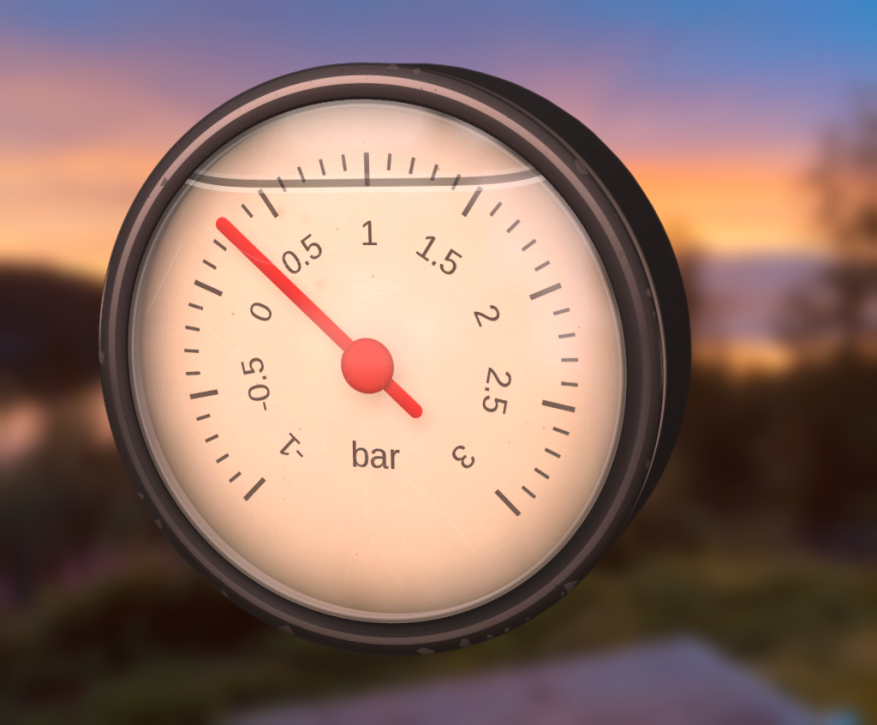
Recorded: value=0.3 unit=bar
